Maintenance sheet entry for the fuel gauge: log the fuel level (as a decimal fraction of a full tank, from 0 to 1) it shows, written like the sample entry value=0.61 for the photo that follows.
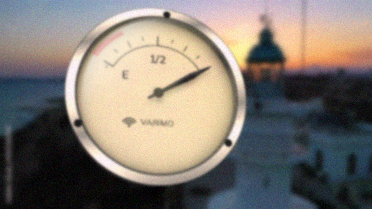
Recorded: value=1
